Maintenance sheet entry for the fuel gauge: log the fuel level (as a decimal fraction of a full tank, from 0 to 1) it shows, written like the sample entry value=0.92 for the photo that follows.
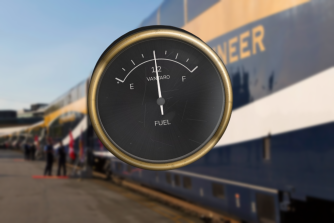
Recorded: value=0.5
